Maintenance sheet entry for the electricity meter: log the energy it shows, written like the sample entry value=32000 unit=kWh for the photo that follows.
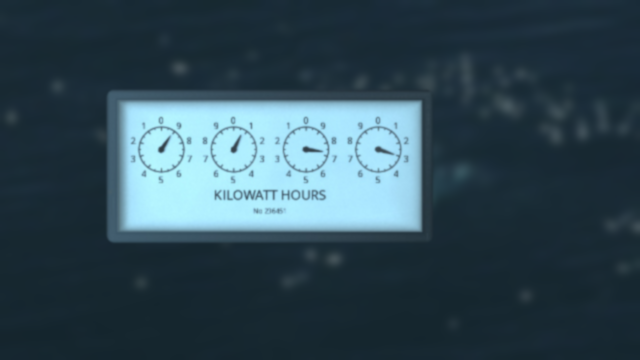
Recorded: value=9073 unit=kWh
